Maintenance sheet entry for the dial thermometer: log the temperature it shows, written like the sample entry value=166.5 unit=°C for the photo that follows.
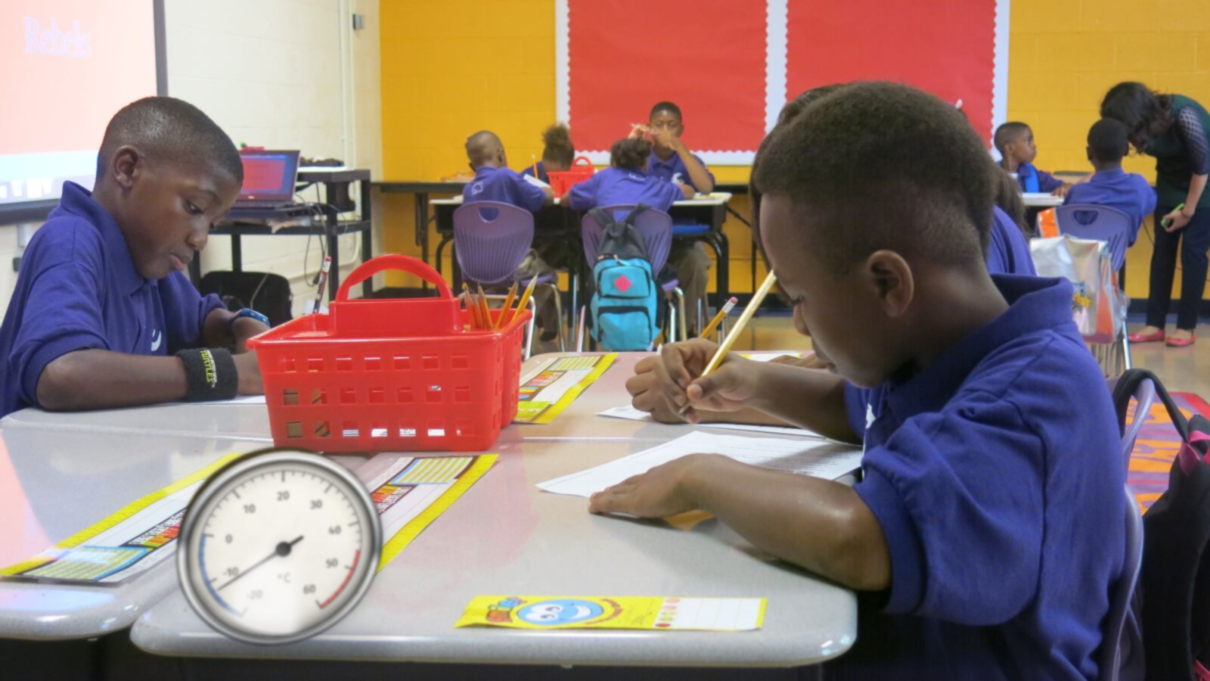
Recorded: value=-12 unit=°C
